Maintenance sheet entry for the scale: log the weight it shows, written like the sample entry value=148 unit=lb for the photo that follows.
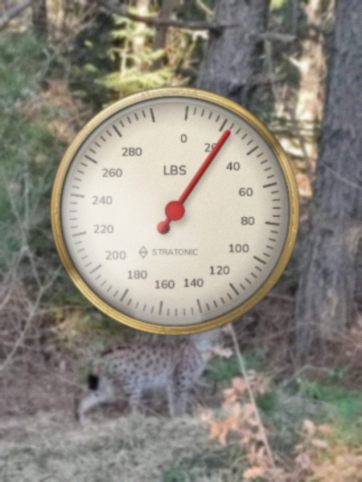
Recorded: value=24 unit=lb
